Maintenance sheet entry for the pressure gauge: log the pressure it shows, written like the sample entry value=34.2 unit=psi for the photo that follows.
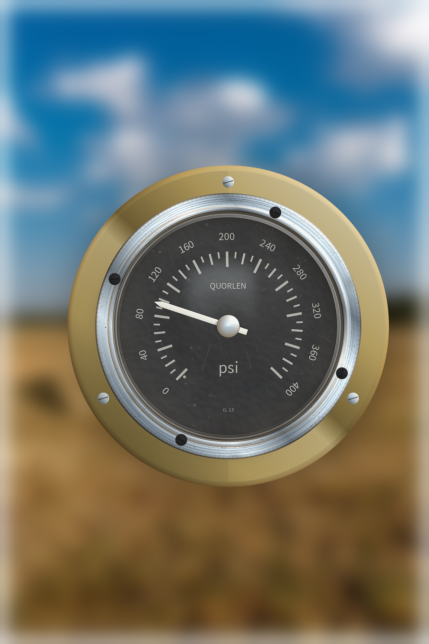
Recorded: value=95 unit=psi
